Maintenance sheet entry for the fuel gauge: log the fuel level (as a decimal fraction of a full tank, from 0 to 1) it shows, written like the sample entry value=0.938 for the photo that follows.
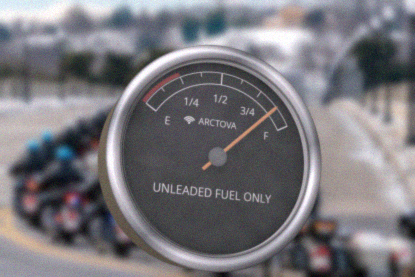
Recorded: value=0.875
